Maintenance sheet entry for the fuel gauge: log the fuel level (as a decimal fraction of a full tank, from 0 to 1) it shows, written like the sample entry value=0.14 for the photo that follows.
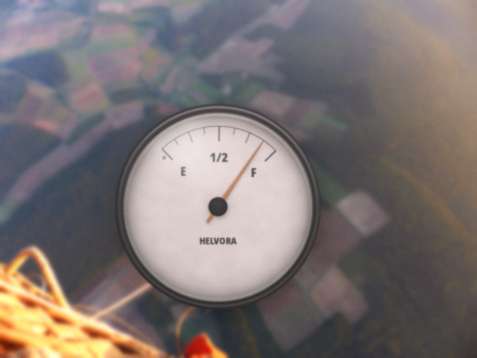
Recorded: value=0.875
